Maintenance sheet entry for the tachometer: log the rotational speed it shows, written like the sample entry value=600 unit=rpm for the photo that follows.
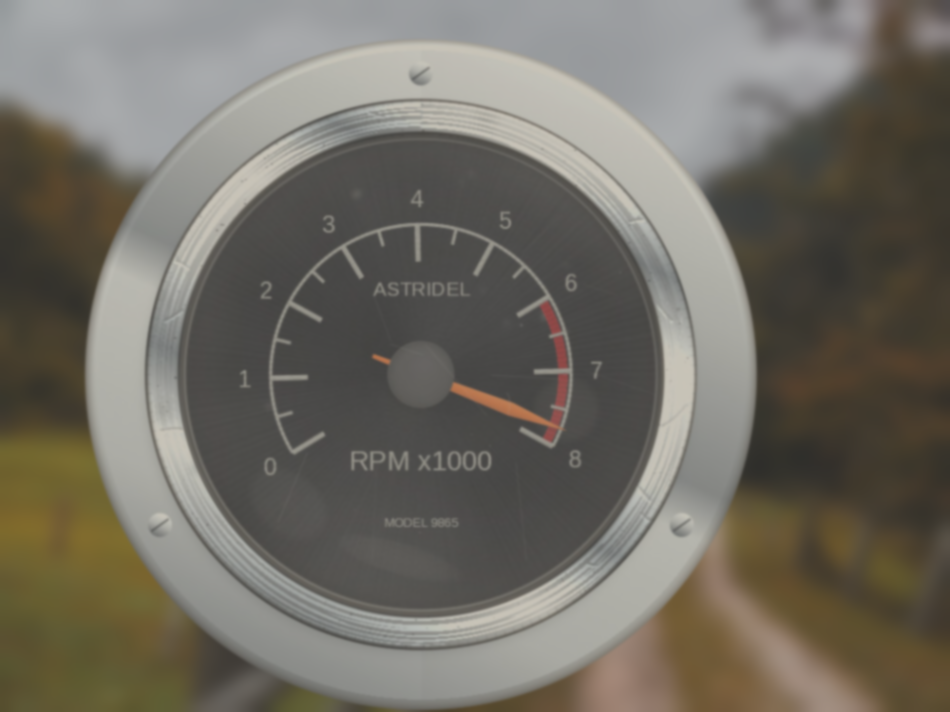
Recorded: value=7750 unit=rpm
